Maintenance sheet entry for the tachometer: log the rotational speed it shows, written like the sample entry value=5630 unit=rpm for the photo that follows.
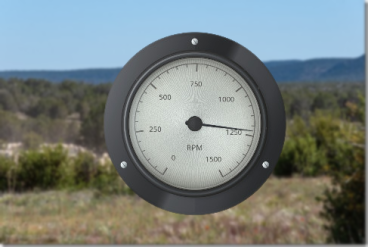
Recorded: value=1225 unit=rpm
